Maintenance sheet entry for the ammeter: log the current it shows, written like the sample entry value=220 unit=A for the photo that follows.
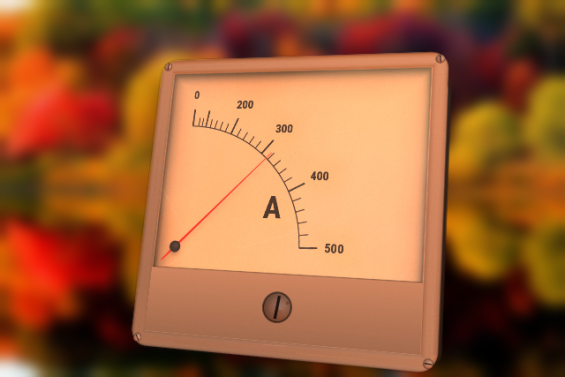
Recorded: value=320 unit=A
